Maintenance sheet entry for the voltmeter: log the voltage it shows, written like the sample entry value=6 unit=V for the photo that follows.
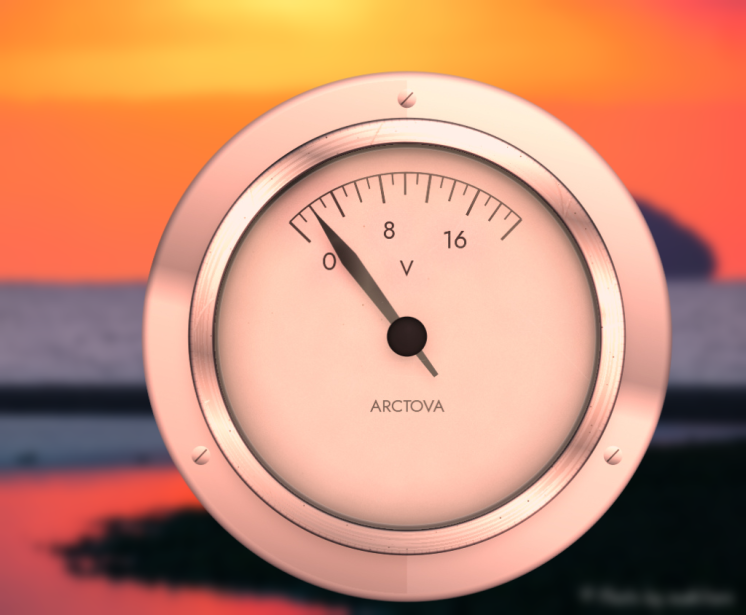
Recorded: value=2 unit=V
